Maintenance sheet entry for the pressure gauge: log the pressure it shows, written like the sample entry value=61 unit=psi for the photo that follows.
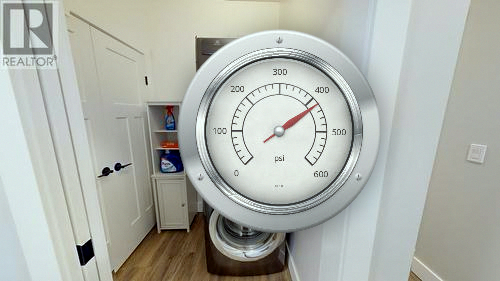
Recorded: value=420 unit=psi
